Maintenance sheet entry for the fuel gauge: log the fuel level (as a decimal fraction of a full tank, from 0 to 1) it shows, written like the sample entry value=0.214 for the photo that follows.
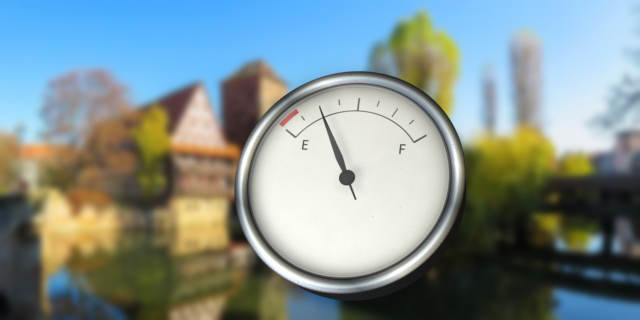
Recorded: value=0.25
